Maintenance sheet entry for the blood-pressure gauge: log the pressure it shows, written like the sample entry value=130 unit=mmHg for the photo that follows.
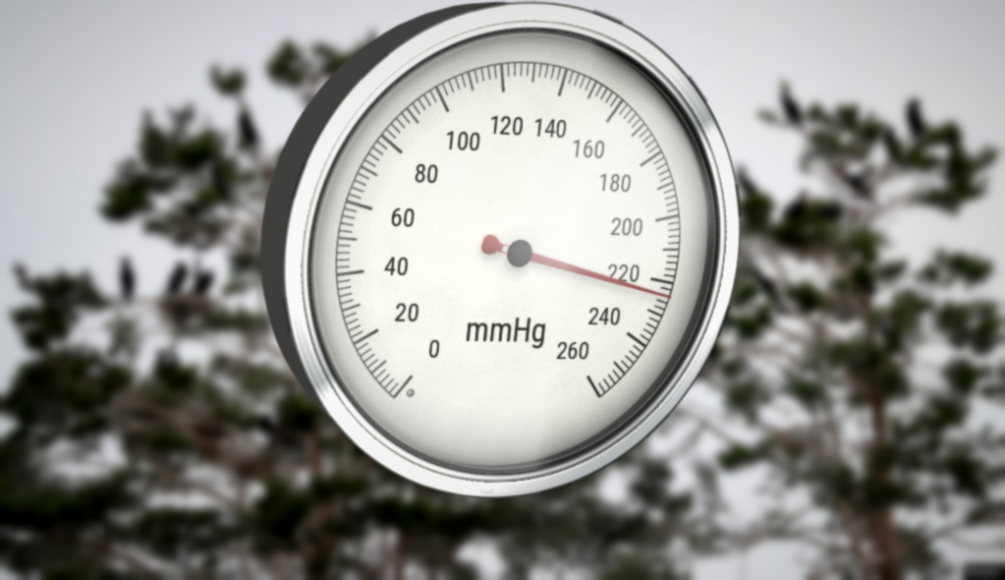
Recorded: value=224 unit=mmHg
